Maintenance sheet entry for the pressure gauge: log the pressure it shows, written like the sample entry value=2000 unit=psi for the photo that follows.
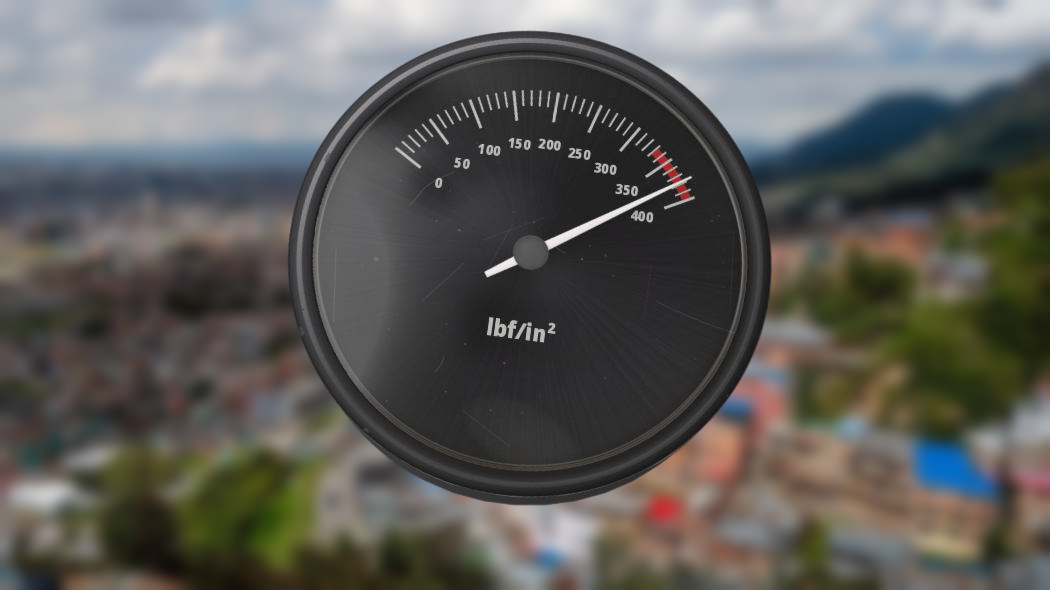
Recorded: value=380 unit=psi
